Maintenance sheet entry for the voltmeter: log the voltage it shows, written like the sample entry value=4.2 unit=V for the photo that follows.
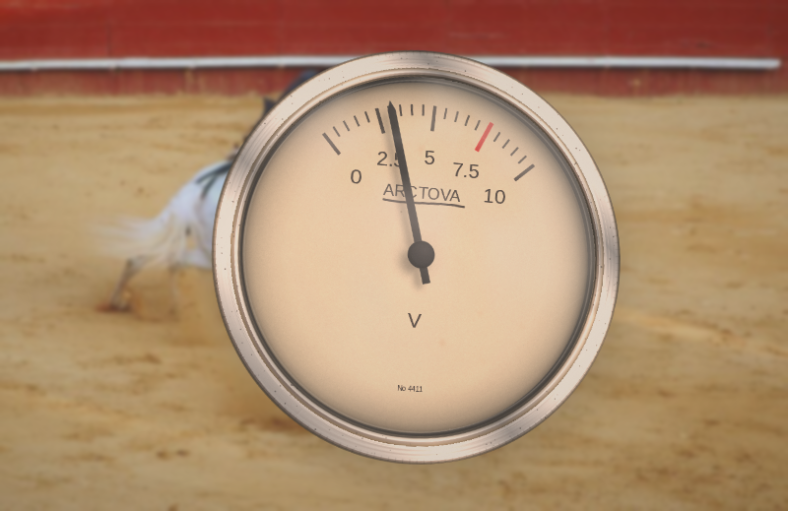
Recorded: value=3 unit=V
